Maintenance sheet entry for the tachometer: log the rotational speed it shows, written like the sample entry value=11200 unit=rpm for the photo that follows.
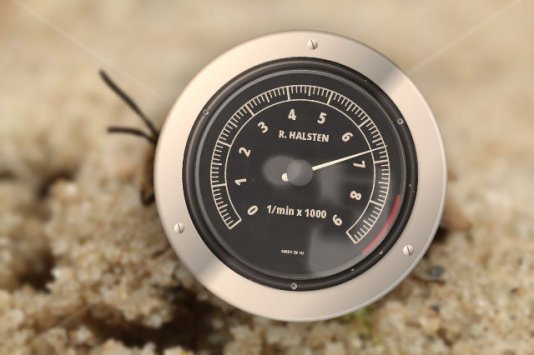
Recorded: value=6700 unit=rpm
